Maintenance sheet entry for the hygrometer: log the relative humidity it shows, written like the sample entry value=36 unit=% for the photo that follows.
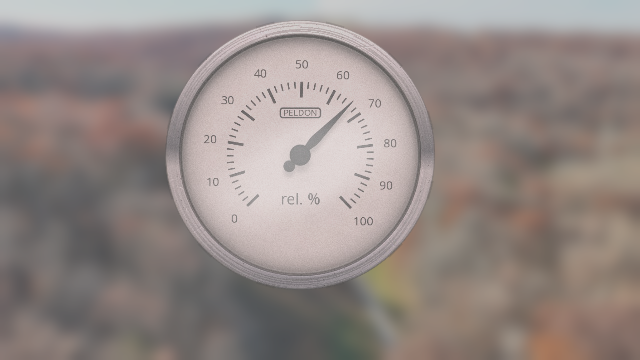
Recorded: value=66 unit=%
